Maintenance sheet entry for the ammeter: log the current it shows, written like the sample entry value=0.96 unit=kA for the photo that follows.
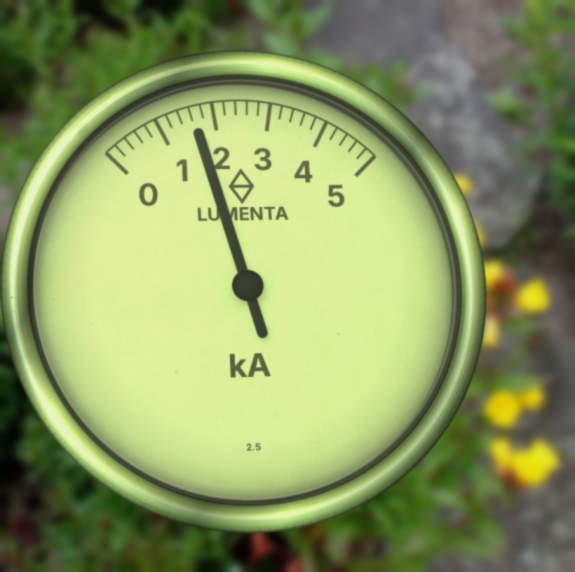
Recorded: value=1.6 unit=kA
